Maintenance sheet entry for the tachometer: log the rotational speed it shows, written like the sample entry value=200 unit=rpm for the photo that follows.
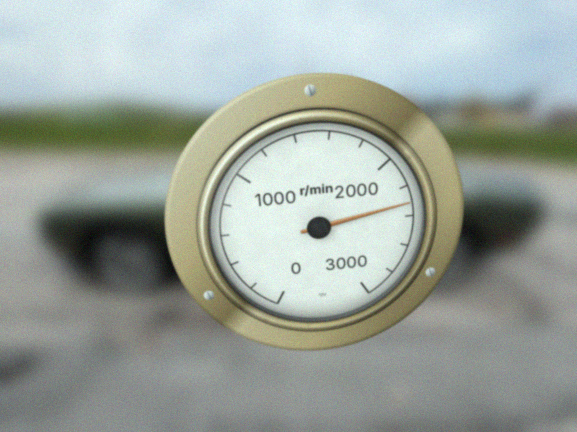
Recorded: value=2300 unit=rpm
